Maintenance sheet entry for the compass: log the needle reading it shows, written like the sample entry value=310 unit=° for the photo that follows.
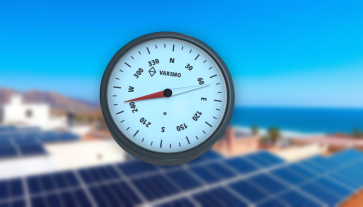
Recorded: value=250 unit=°
